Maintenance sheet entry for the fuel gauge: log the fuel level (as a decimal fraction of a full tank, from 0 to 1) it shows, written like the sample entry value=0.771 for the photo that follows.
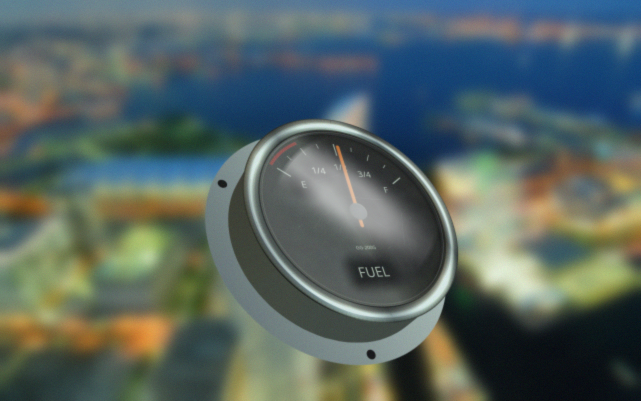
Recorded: value=0.5
